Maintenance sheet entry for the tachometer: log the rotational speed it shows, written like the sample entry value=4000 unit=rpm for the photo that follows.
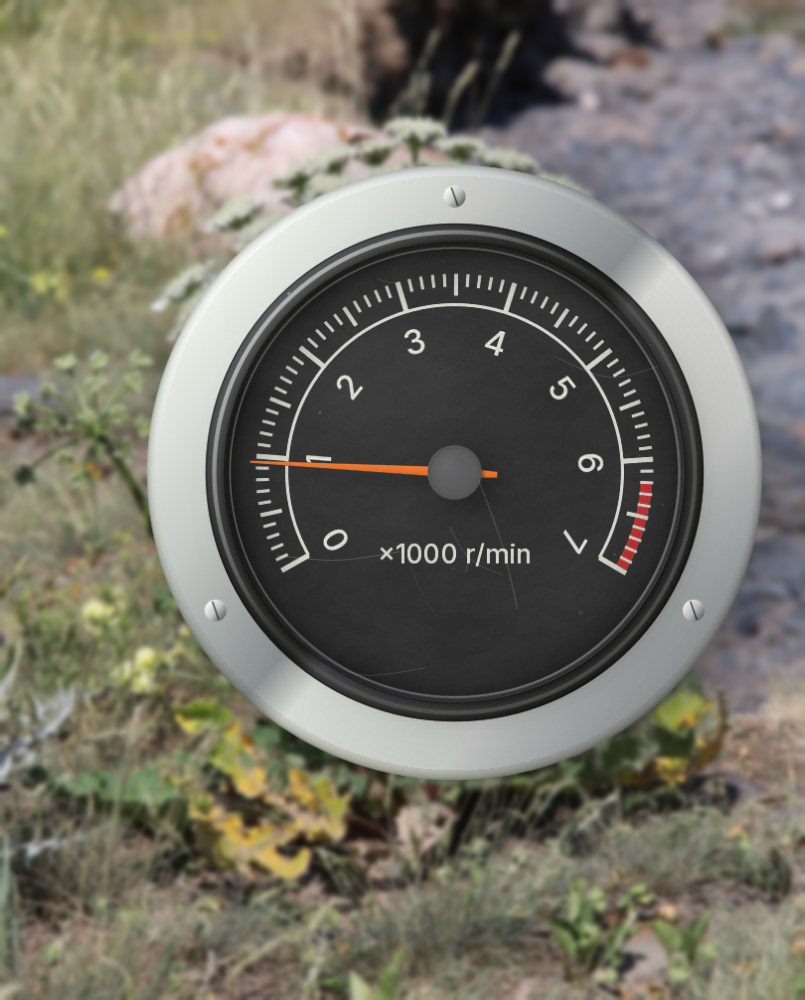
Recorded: value=950 unit=rpm
